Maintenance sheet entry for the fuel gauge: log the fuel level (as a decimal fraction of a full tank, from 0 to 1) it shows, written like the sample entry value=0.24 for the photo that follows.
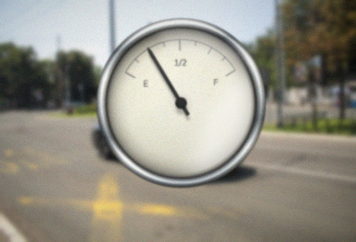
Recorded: value=0.25
